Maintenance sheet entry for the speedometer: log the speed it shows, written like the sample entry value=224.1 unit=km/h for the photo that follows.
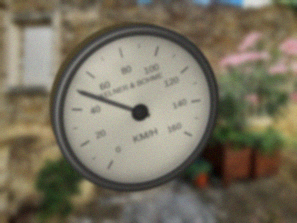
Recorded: value=50 unit=km/h
